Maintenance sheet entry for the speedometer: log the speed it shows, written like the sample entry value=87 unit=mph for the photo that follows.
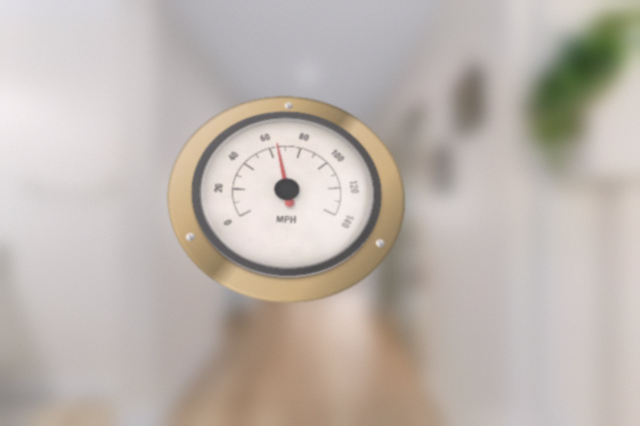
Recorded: value=65 unit=mph
